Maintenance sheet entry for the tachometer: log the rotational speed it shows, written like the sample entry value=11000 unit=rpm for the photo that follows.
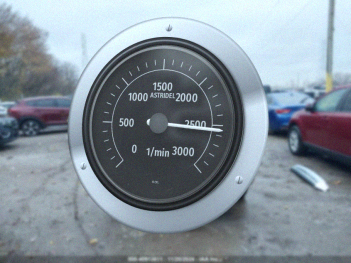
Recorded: value=2550 unit=rpm
